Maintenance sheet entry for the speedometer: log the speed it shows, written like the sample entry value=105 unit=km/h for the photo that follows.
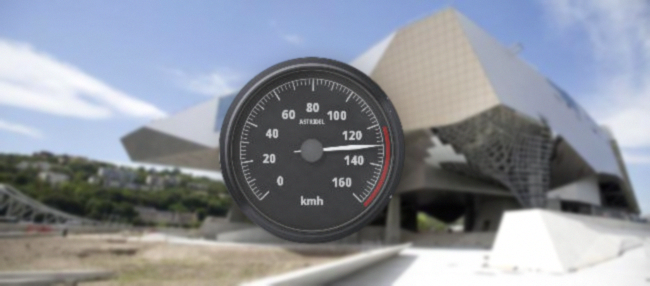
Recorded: value=130 unit=km/h
